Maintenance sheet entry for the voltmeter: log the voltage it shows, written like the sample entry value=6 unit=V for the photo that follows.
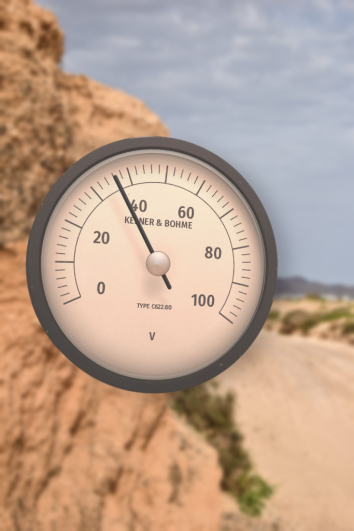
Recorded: value=36 unit=V
